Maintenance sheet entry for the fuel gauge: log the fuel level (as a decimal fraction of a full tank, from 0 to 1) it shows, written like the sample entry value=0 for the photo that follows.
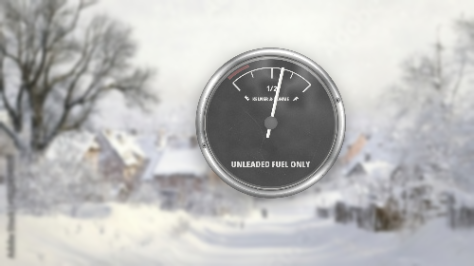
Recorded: value=0.625
